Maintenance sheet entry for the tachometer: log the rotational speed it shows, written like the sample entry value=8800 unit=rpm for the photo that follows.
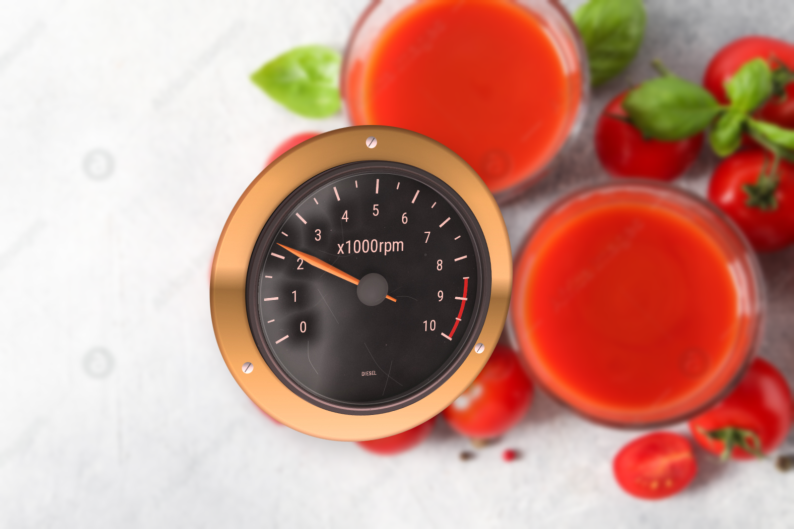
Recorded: value=2250 unit=rpm
